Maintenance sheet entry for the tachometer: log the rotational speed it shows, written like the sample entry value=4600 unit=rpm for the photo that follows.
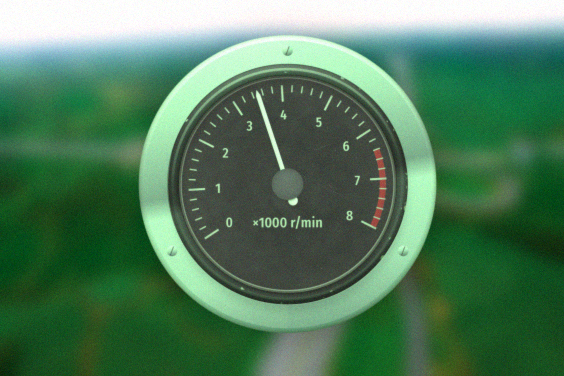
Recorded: value=3500 unit=rpm
